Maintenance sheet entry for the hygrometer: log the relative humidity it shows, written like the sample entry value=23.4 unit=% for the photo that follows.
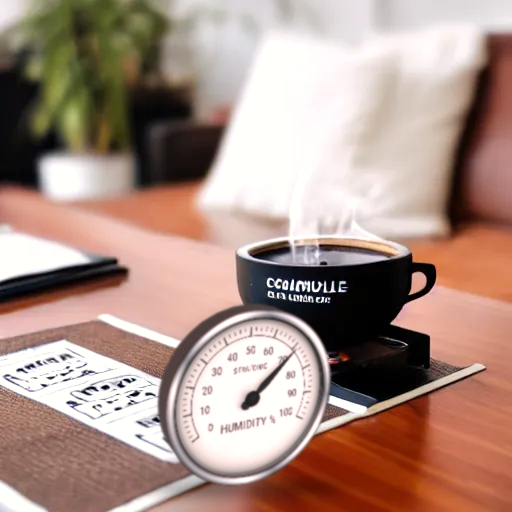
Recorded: value=70 unit=%
